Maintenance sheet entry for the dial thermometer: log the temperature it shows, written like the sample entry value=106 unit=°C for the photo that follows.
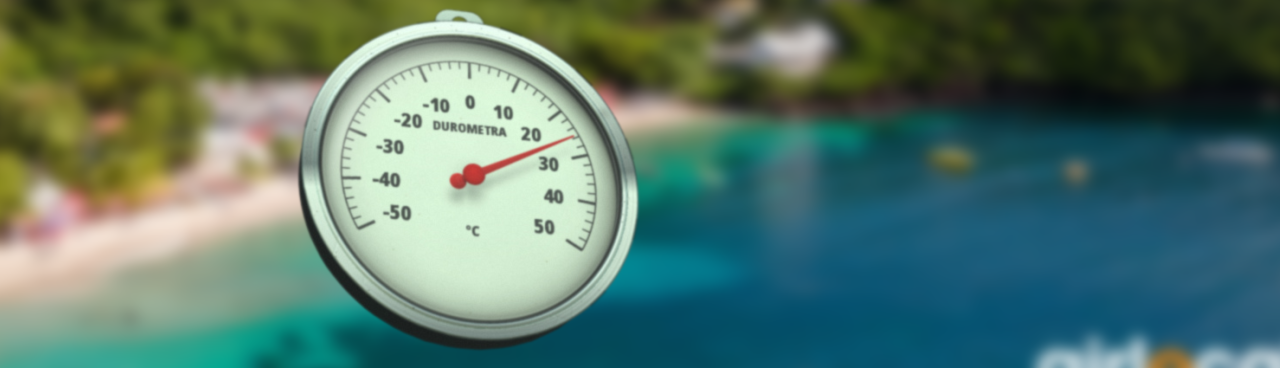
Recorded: value=26 unit=°C
